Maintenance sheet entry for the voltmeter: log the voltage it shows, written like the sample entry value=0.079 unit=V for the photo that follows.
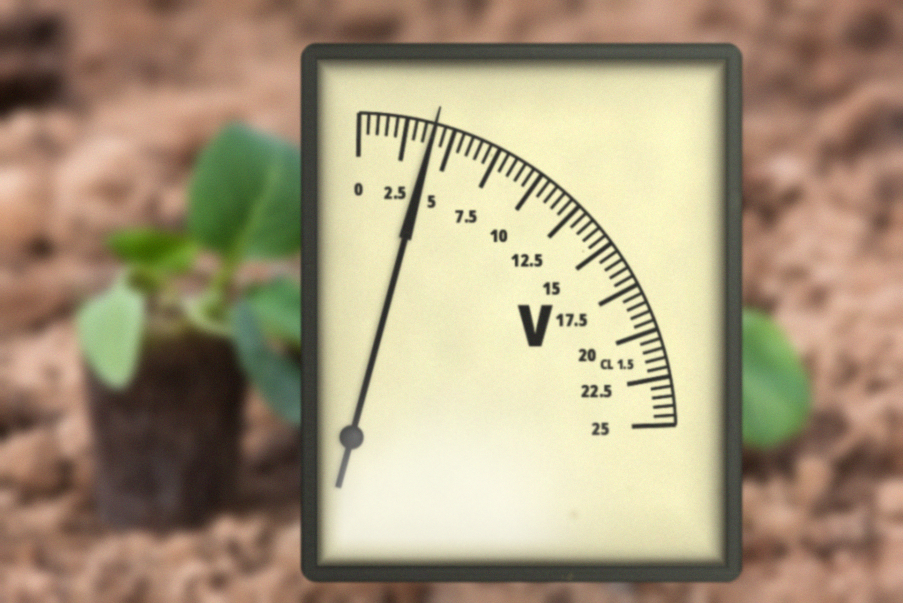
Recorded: value=4 unit=V
